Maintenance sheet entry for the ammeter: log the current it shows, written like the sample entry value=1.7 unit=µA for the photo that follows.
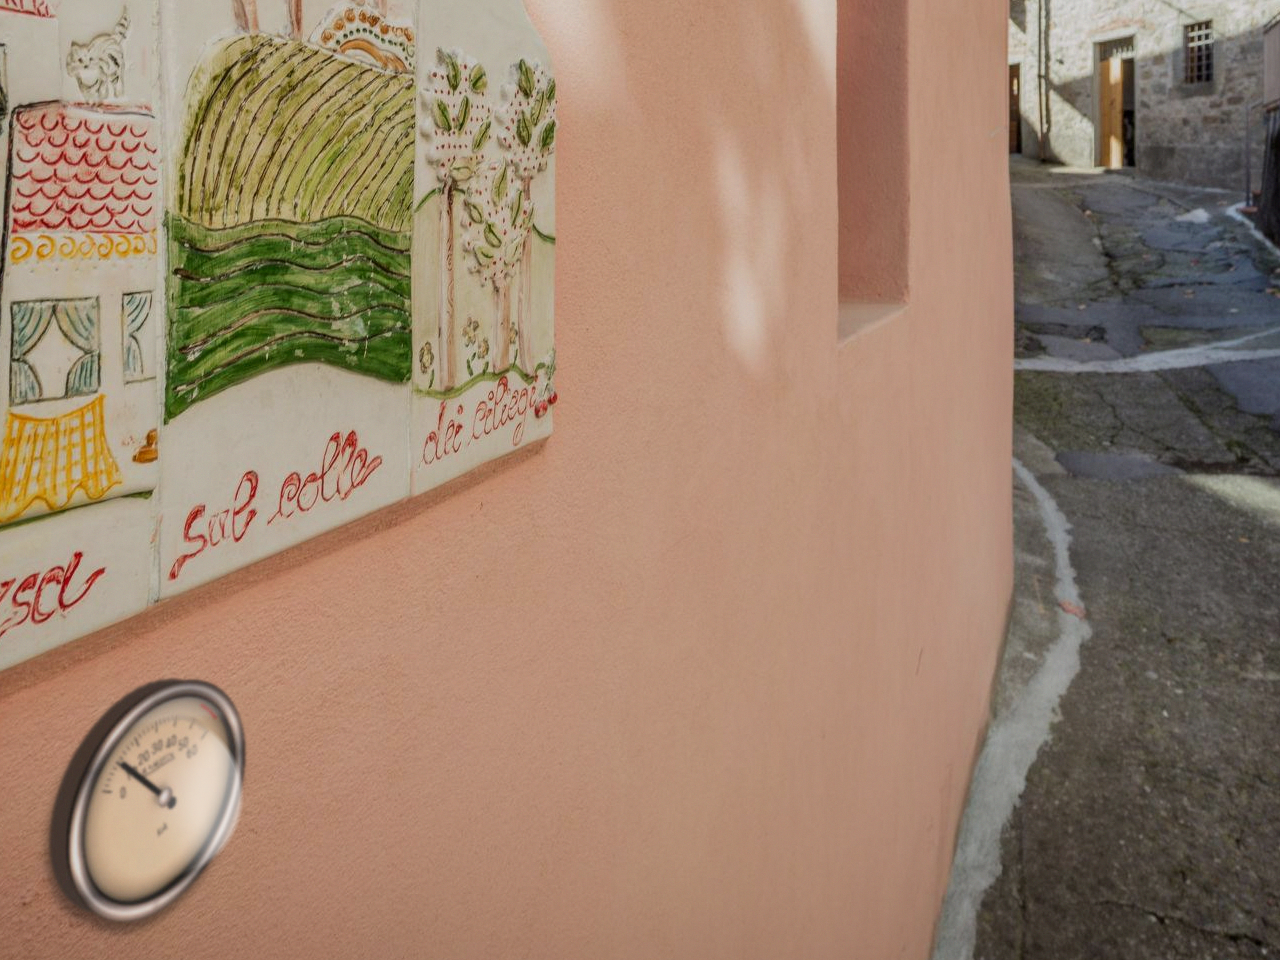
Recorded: value=10 unit=µA
